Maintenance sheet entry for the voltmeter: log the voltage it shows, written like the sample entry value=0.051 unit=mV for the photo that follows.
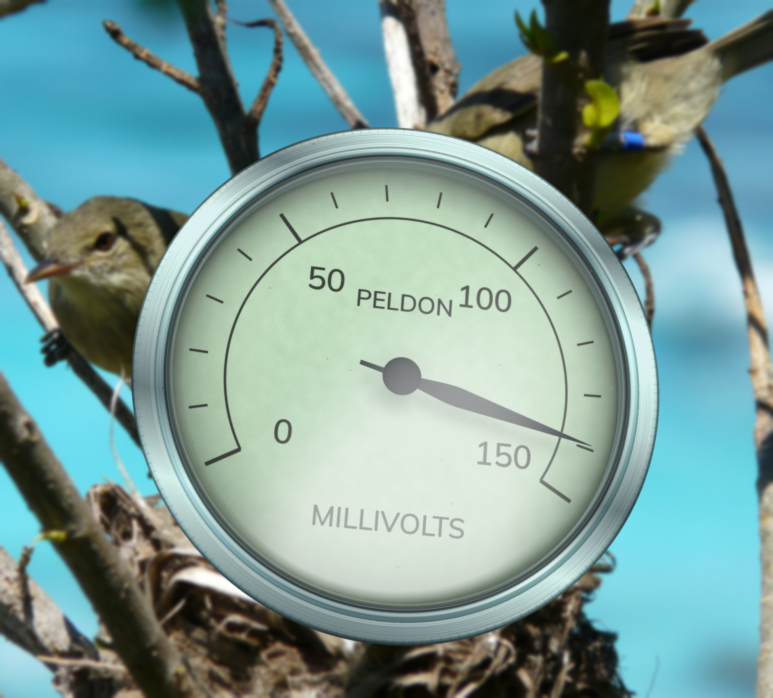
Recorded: value=140 unit=mV
